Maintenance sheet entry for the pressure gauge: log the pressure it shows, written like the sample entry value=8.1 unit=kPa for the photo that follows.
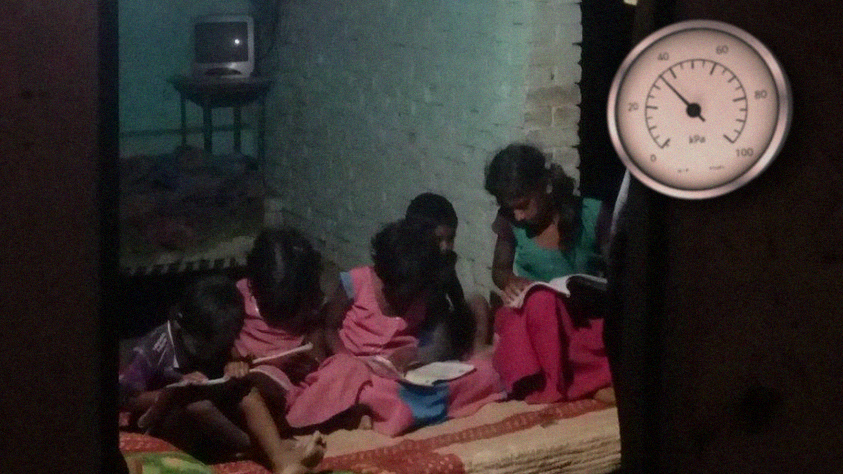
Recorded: value=35 unit=kPa
